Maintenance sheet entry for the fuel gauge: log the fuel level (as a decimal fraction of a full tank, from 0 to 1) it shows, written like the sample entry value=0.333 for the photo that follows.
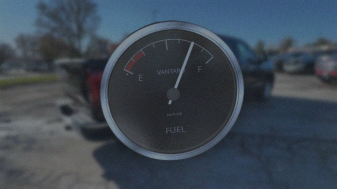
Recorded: value=0.75
